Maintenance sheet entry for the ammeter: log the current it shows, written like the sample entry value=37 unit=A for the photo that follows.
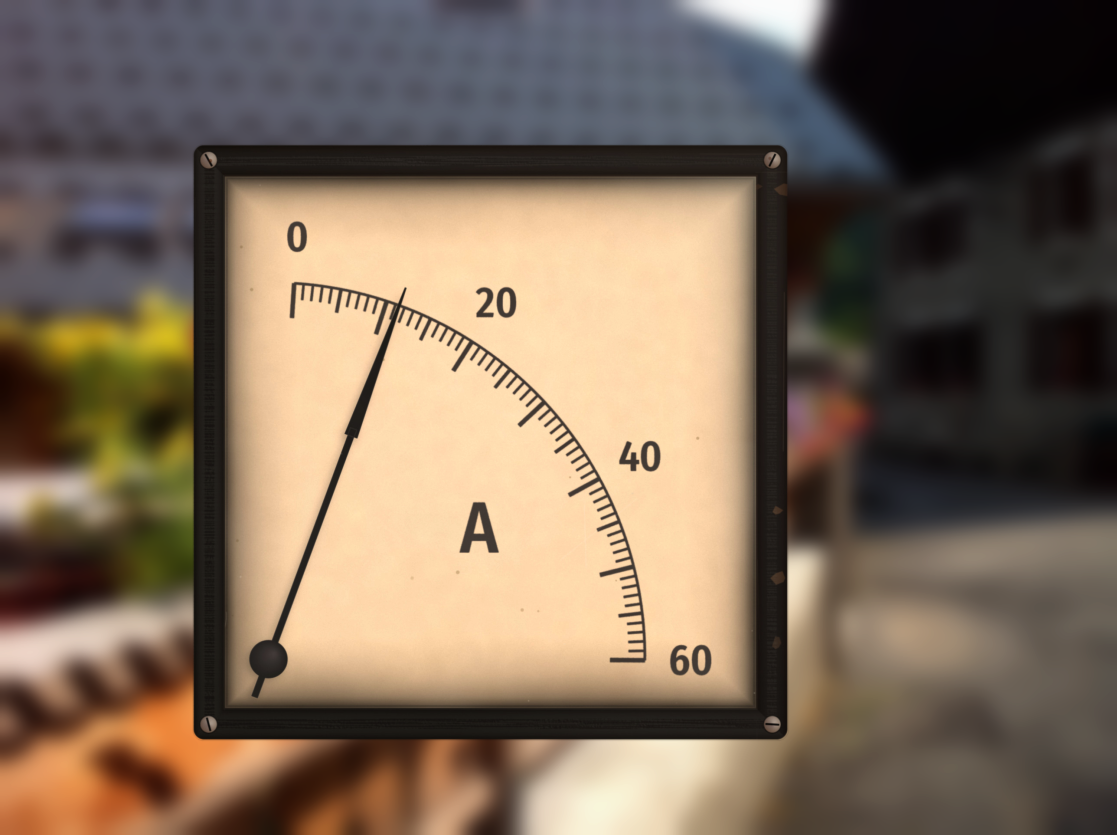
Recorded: value=11.5 unit=A
